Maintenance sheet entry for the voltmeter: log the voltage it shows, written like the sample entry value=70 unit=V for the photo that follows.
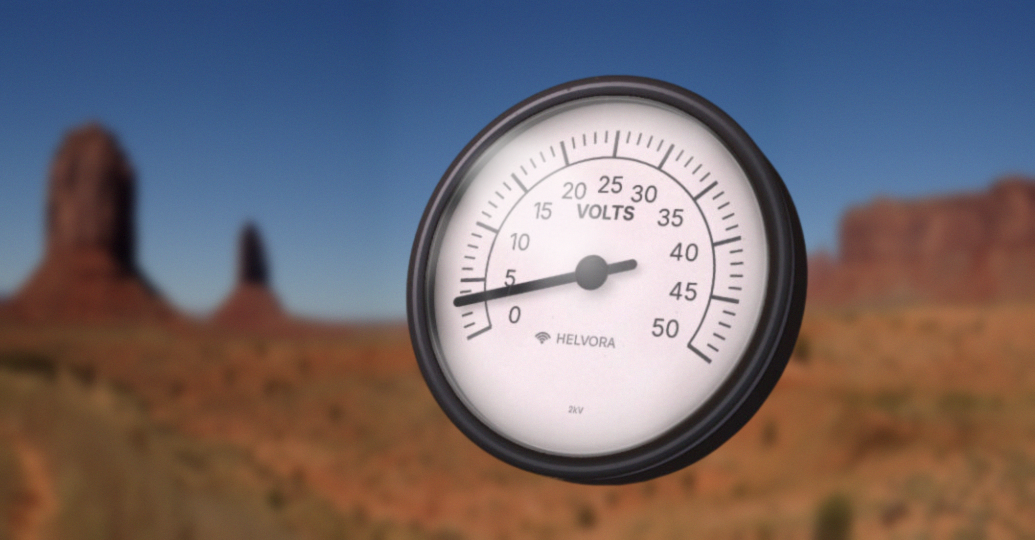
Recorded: value=3 unit=V
